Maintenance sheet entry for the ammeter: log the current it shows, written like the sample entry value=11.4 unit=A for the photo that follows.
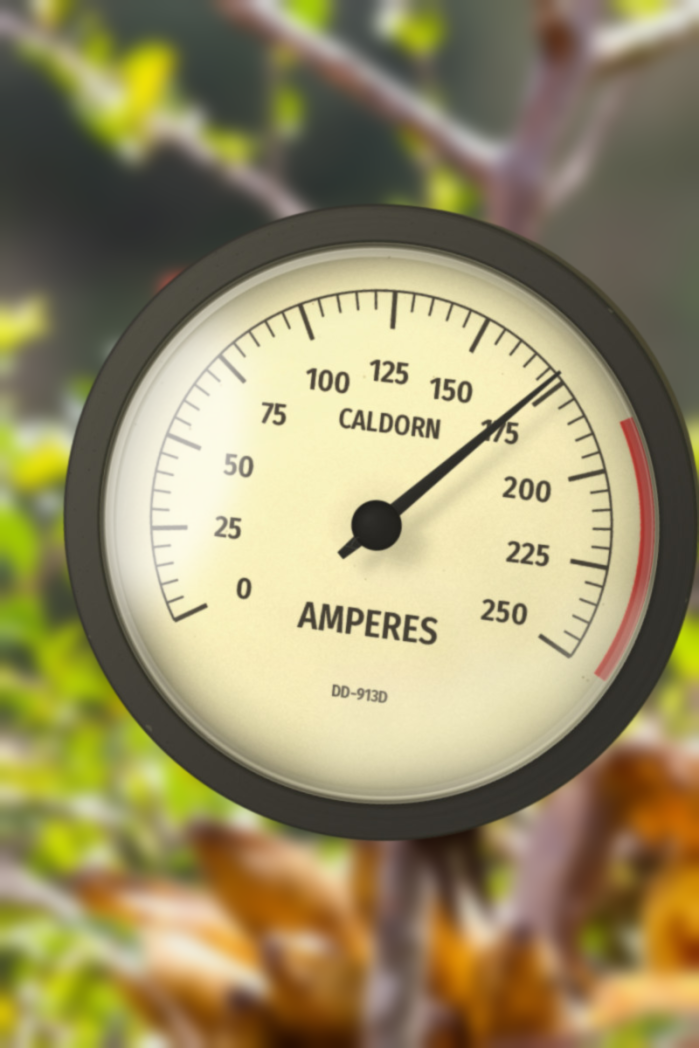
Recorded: value=172.5 unit=A
